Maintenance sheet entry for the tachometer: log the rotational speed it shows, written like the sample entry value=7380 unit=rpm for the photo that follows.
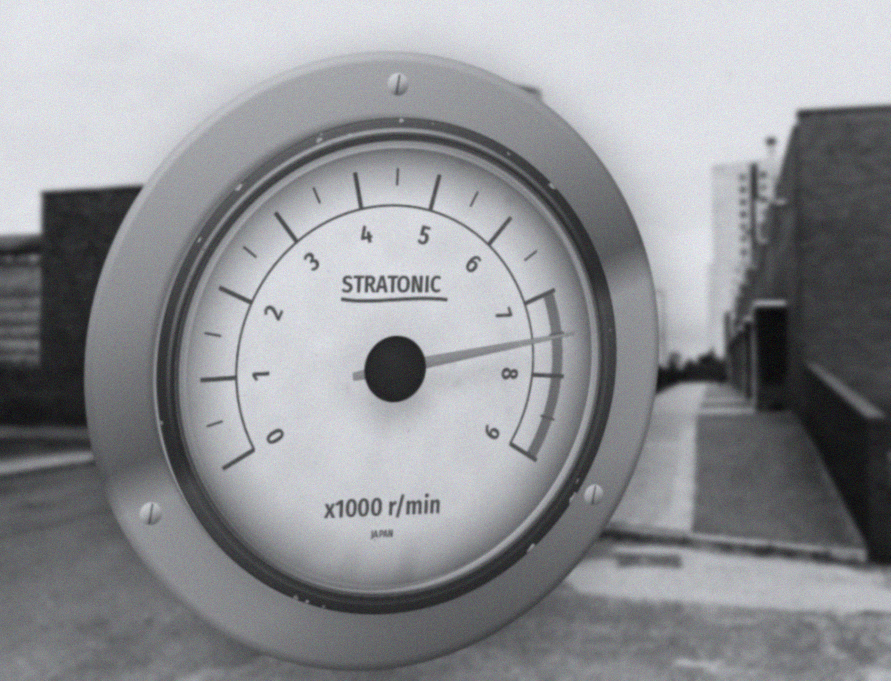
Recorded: value=7500 unit=rpm
